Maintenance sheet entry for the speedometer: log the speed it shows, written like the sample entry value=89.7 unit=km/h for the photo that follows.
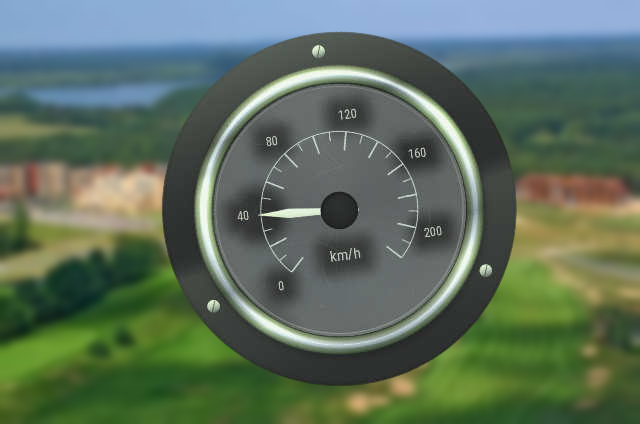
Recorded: value=40 unit=km/h
